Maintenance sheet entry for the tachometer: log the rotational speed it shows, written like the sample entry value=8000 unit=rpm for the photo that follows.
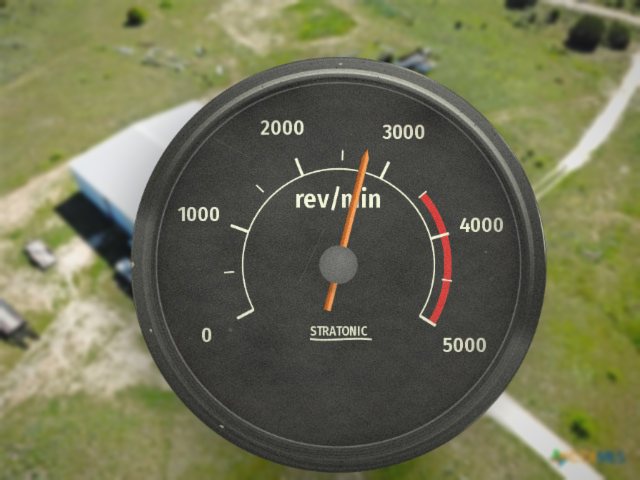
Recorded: value=2750 unit=rpm
